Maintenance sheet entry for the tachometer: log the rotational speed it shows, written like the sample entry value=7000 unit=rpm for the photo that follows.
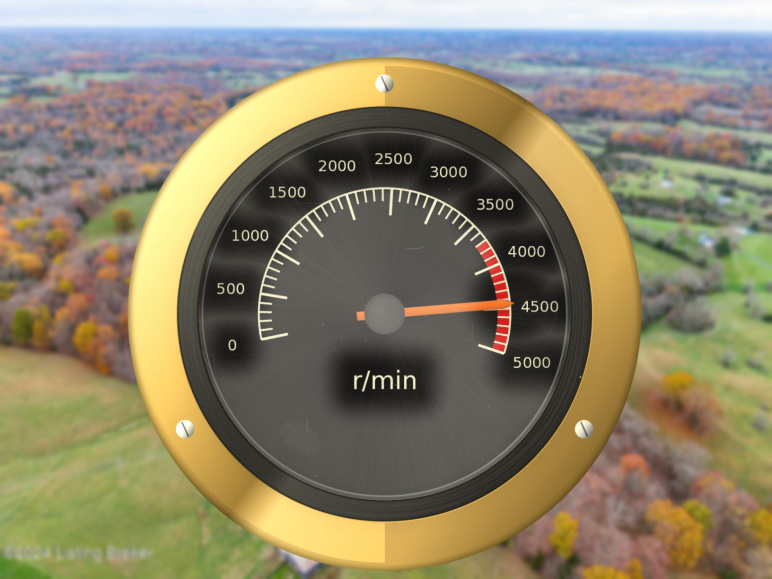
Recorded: value=4450 unit=rpm
